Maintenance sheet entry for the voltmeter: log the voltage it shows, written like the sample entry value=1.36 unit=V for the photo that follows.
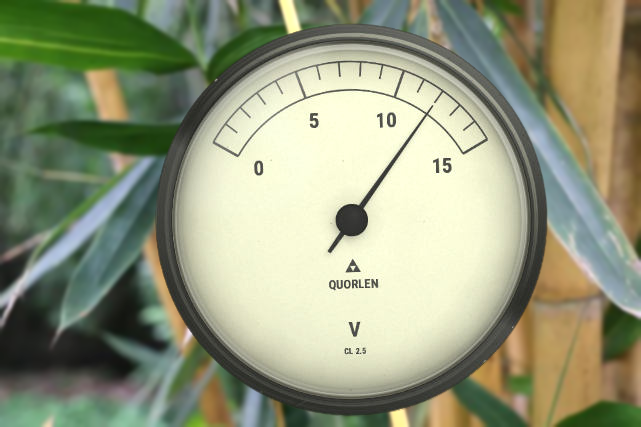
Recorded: value=12 unit=V
